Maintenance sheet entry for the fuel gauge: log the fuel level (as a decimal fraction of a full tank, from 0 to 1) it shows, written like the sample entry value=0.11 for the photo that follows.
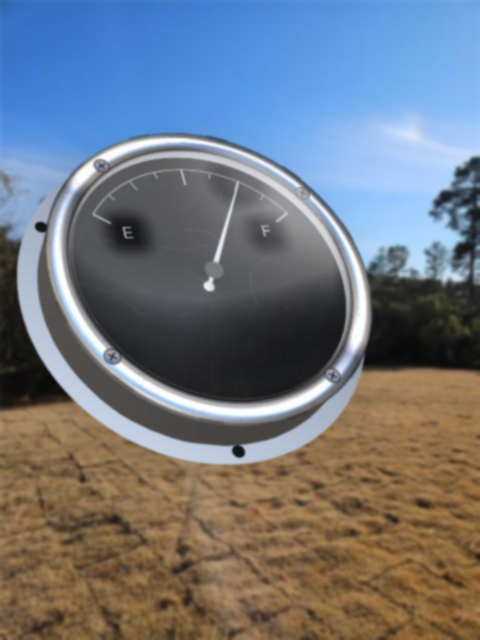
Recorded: value=0.75
